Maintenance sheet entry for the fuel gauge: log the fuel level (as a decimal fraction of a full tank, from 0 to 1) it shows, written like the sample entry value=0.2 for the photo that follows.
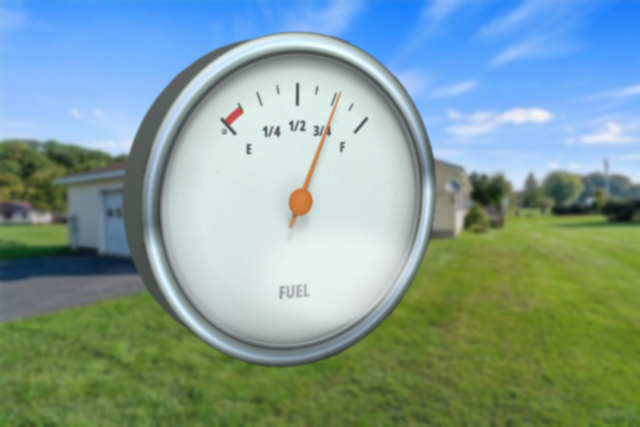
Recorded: value=0.75
